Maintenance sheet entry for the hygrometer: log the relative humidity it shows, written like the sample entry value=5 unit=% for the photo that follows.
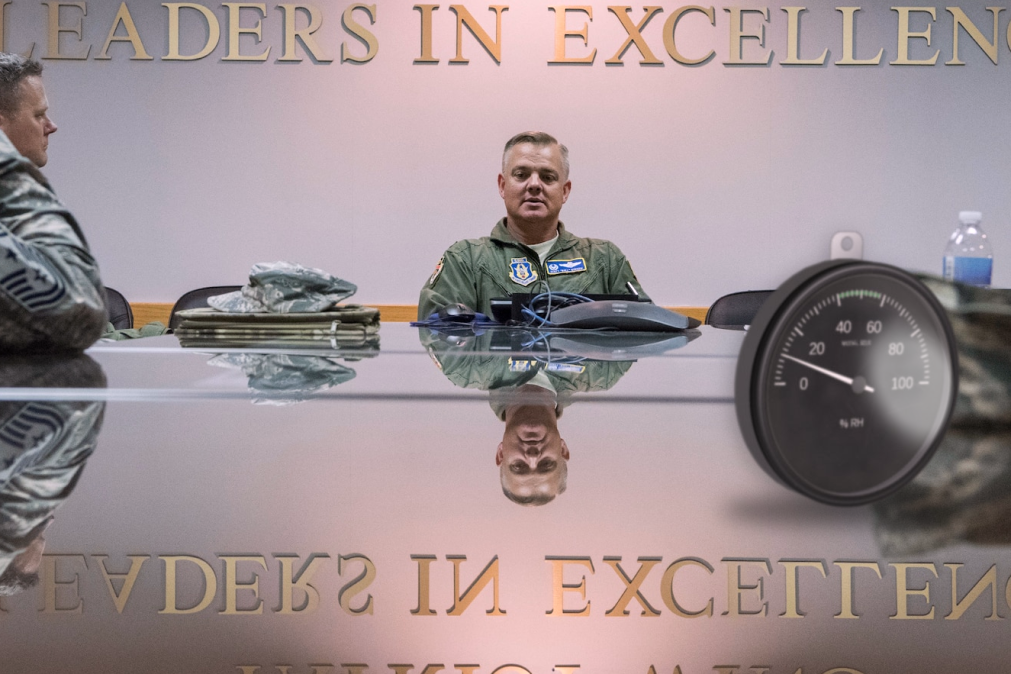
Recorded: value=10 unit=%
